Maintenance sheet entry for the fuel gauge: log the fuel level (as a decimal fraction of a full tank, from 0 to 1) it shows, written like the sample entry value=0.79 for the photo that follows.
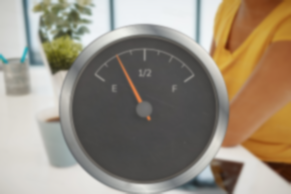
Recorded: value=0.25
